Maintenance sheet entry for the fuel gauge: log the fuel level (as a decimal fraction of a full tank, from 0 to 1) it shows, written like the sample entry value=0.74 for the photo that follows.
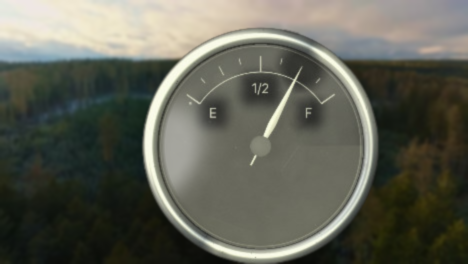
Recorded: value=0.75
